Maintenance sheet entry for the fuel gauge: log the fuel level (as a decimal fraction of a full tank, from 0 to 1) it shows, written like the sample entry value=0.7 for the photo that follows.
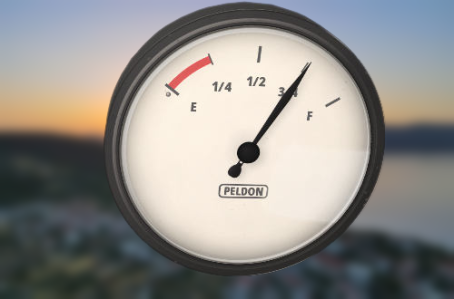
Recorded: value=0.75
